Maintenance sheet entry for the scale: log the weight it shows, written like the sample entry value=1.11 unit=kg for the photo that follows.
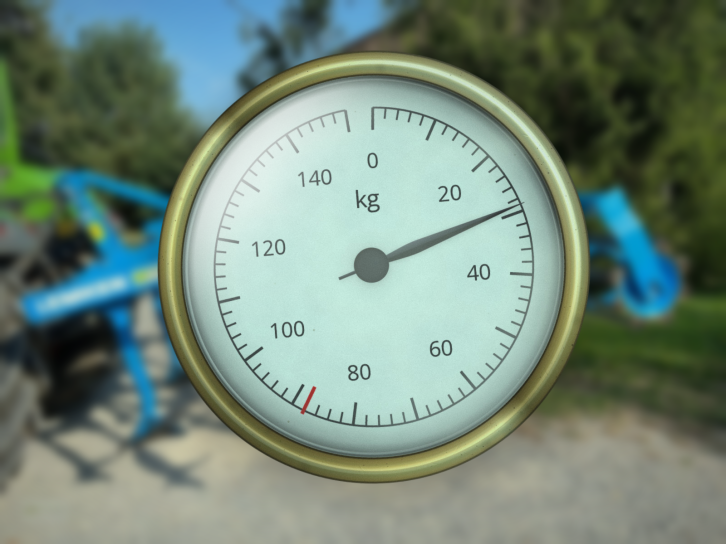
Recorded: value=29 unit=kg
